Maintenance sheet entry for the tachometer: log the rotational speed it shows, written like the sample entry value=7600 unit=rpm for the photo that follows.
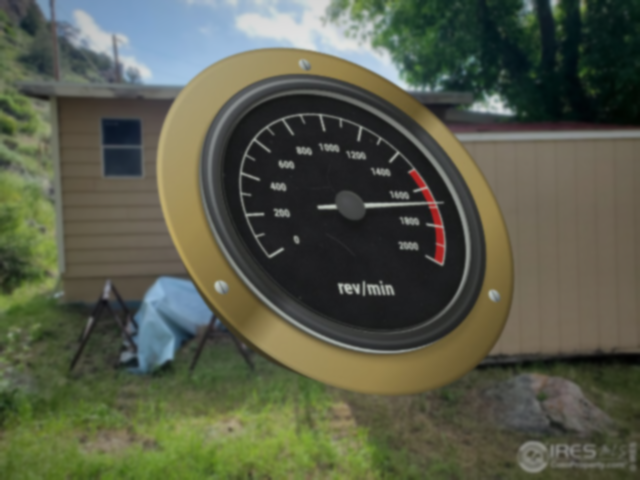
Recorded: value=1700 unit=rpm
